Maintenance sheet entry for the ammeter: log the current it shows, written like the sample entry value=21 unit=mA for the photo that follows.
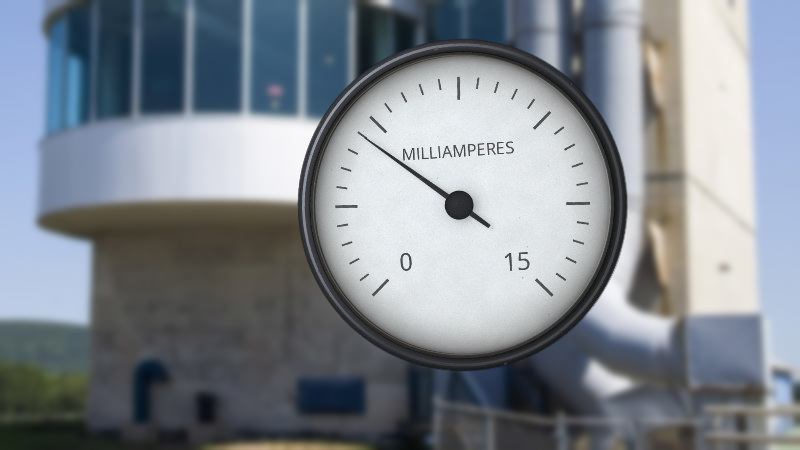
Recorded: value=4.5 unit=mA
